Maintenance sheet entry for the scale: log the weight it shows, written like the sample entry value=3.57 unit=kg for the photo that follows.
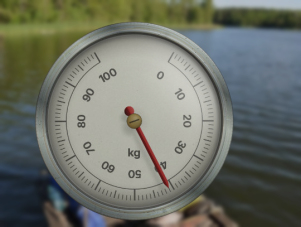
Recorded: value=41 unit=kg
